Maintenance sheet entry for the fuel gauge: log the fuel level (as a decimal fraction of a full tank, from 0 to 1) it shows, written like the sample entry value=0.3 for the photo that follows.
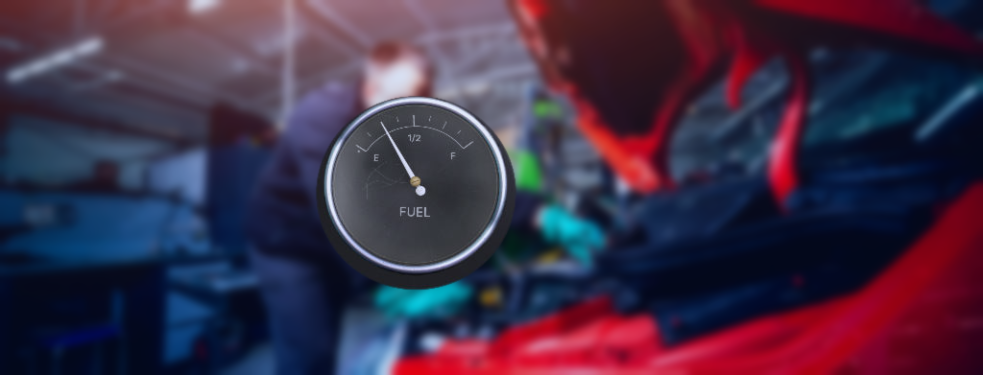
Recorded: value=0.25
